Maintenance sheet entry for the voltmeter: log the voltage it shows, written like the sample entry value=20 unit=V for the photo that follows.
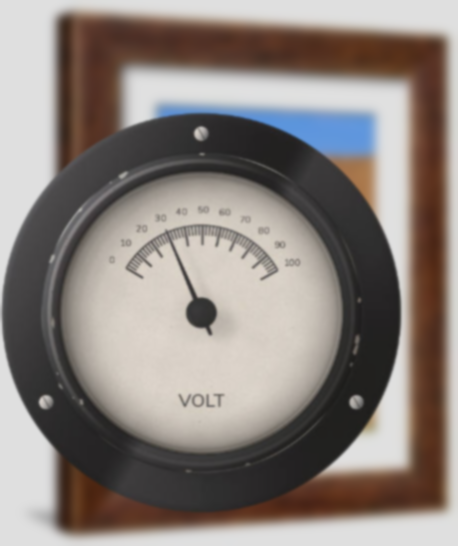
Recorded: value=30 unit=V
